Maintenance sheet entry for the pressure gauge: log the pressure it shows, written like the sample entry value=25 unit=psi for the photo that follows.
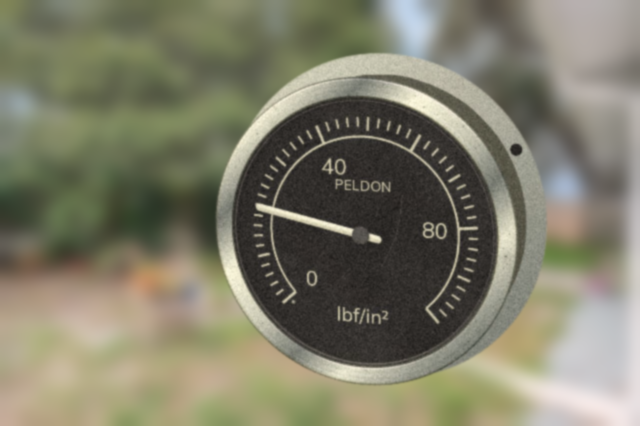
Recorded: value=20 unit=psi
